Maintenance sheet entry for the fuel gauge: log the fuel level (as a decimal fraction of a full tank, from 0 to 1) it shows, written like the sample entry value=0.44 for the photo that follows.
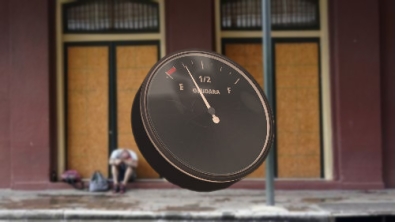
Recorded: value=0.25
